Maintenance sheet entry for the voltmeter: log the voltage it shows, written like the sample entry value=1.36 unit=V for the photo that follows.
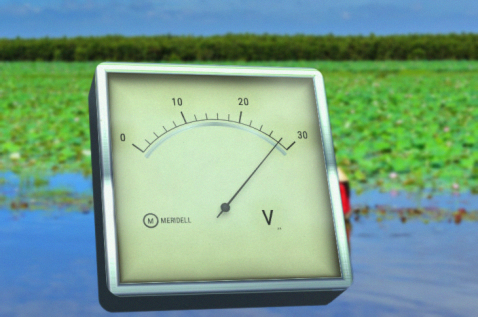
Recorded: value=28 unit=V
